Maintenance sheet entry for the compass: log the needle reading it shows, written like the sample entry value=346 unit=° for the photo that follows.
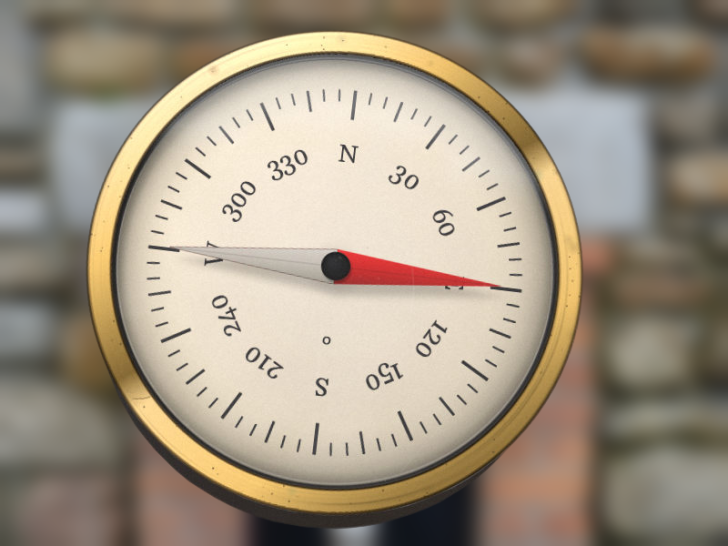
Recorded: value=90 unit=°
